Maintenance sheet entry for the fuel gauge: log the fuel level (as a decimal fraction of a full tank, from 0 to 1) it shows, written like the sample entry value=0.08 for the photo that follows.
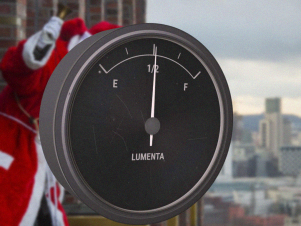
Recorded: value=0.5
